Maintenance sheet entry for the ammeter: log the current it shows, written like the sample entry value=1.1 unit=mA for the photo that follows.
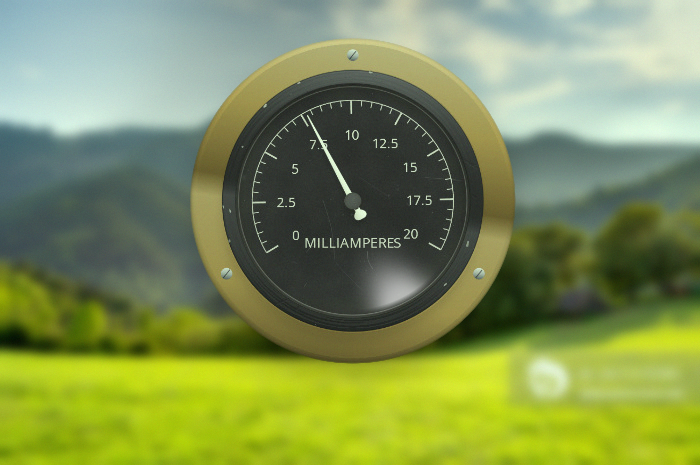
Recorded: value=7.75 unit=mA
